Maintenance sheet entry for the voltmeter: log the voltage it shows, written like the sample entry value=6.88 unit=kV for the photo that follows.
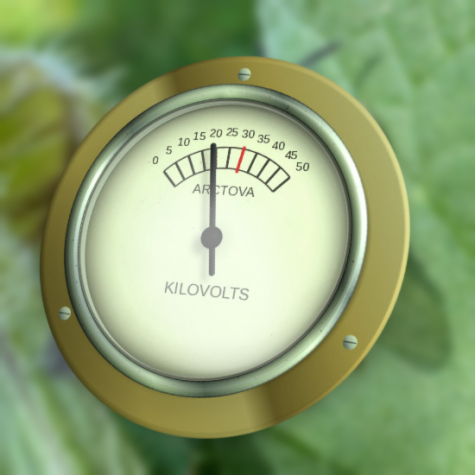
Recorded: value=20 unit=kV
